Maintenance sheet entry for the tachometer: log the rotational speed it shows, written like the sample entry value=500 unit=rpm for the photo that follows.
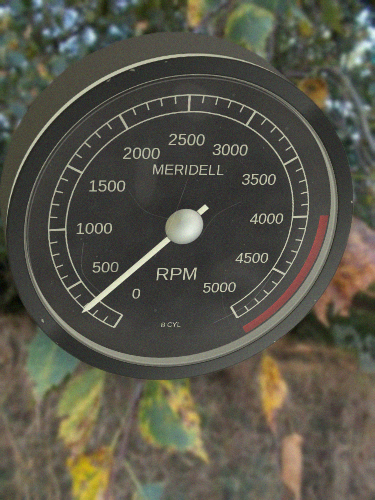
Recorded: value=300 unit=rpm
